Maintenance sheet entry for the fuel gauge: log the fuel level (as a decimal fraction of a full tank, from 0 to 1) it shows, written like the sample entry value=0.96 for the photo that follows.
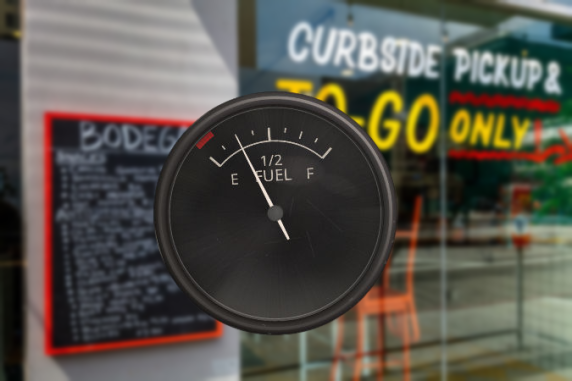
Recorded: value=0.25
